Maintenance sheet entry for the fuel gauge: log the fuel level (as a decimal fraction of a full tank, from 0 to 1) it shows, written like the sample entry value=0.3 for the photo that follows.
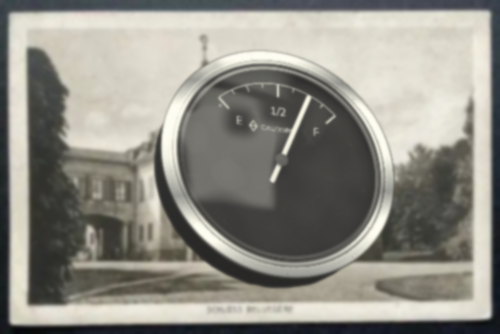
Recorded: value=0.75
